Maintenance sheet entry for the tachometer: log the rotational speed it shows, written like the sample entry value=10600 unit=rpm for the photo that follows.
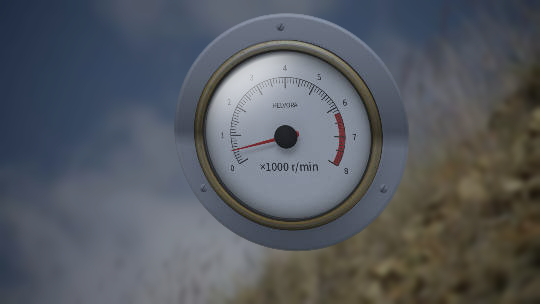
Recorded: value=500 unit=rpm
